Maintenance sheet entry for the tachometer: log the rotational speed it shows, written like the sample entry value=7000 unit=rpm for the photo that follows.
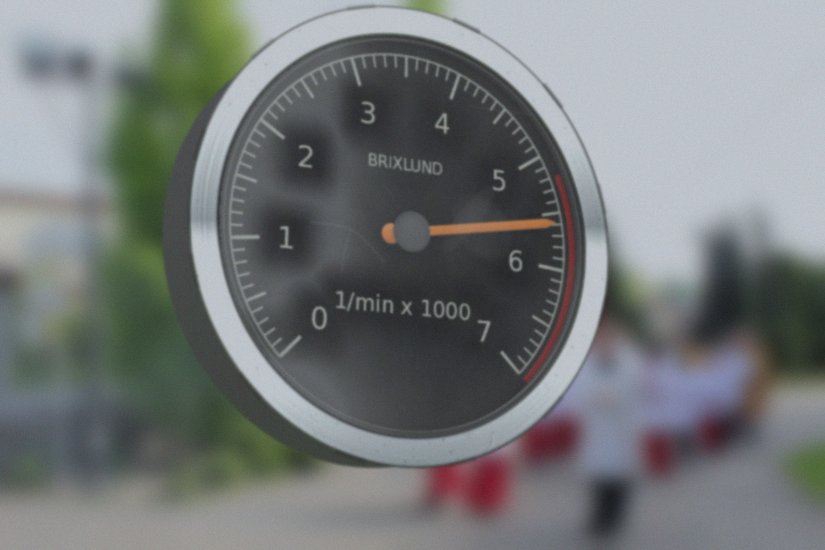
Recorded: value=5600 unit=rpm
